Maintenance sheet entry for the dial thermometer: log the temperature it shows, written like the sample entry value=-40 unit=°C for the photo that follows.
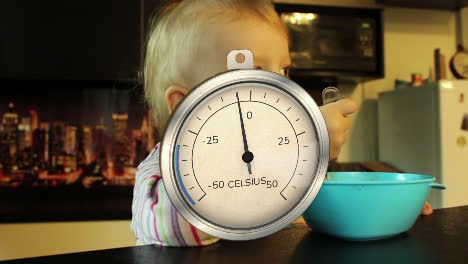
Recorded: value=-5 unit=°C
